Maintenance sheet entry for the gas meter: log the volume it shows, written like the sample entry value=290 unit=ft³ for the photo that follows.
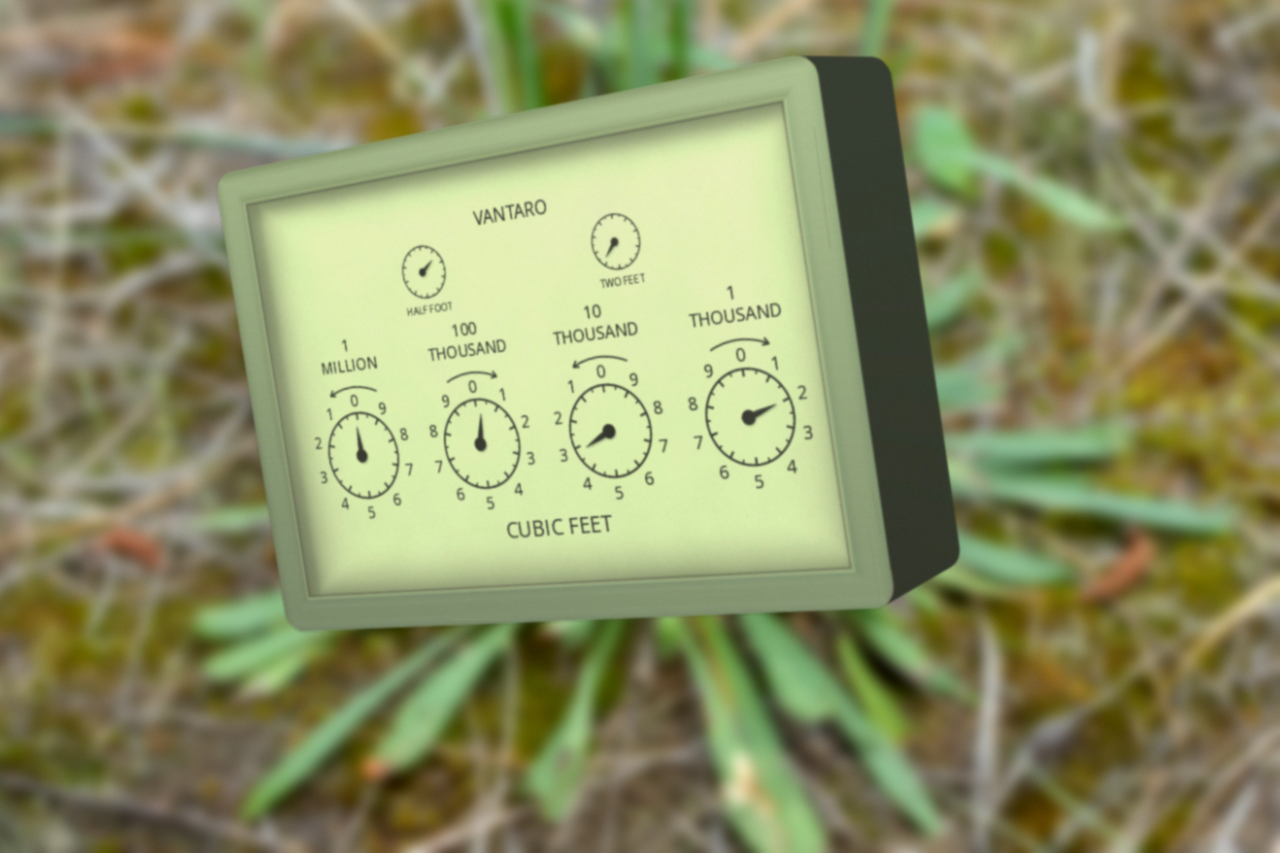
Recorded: value=3200 unit=ft³
